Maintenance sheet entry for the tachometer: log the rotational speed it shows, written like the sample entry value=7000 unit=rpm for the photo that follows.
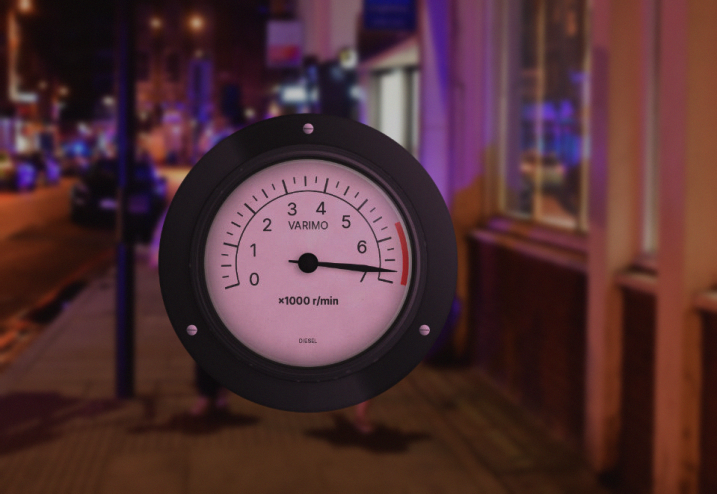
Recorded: value=6750 unit=rpm
